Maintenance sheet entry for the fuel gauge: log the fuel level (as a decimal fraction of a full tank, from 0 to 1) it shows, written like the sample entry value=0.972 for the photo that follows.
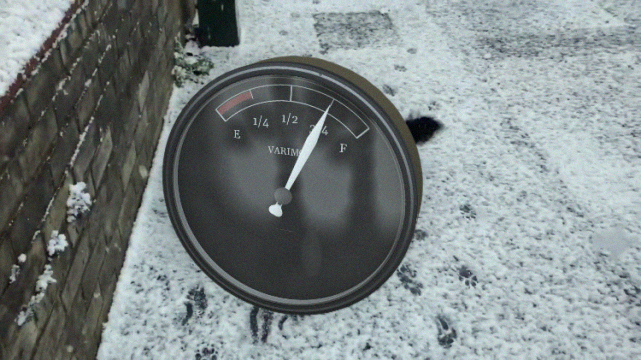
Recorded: value=0.75
